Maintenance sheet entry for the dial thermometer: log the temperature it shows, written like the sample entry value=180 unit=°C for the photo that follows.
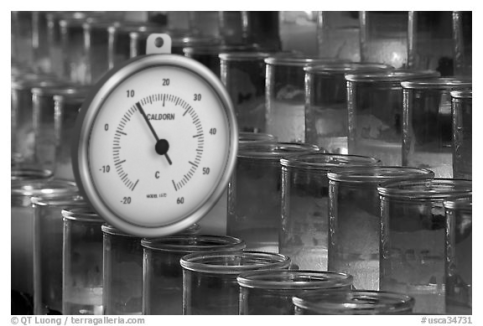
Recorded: value=10 unit=°C
